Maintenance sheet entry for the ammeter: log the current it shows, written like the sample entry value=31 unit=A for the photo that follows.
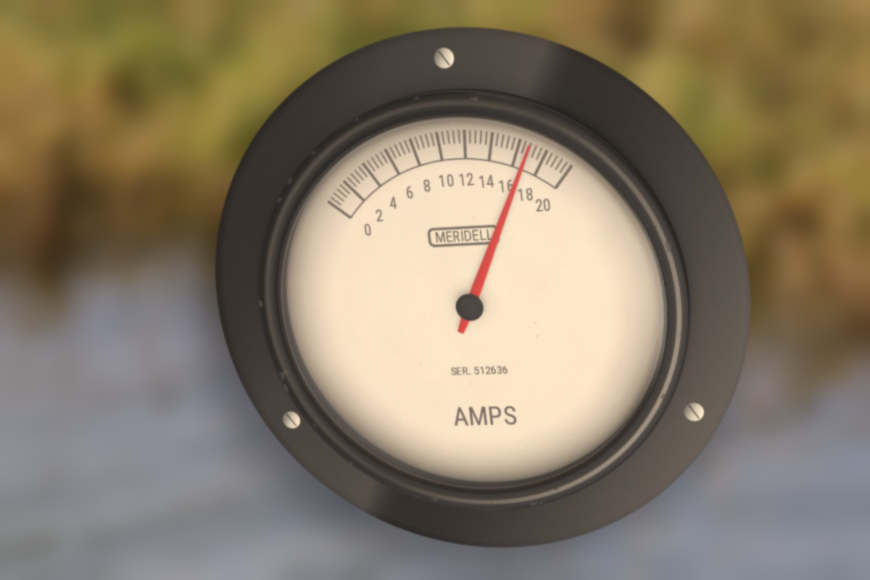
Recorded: value=16.8 unit=A
